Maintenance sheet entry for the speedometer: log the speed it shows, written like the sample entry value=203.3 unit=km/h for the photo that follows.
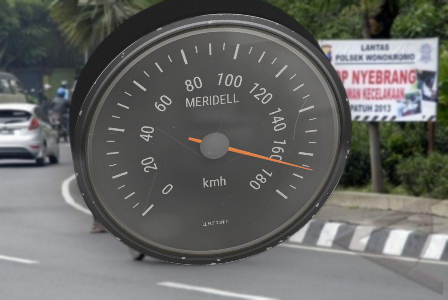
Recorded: value=165 unit=km/h
